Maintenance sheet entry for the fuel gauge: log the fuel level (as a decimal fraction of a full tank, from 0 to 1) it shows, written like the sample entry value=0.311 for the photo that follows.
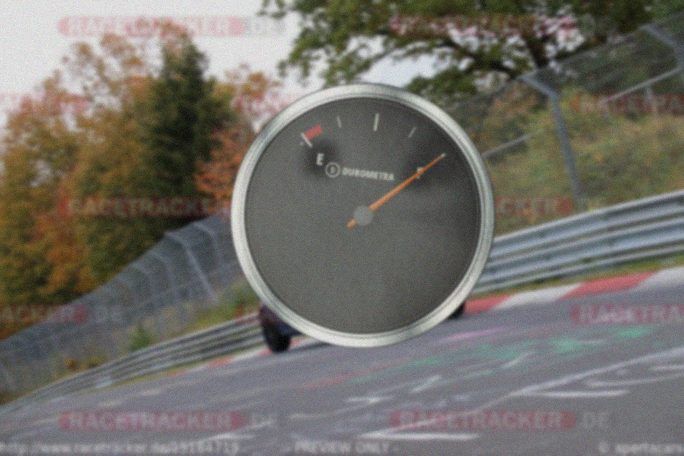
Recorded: value=1
